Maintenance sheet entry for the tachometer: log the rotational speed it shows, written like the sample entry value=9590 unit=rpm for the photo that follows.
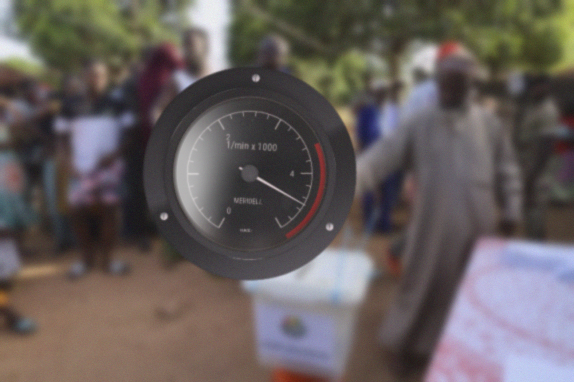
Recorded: value=4500 unit=rpm
